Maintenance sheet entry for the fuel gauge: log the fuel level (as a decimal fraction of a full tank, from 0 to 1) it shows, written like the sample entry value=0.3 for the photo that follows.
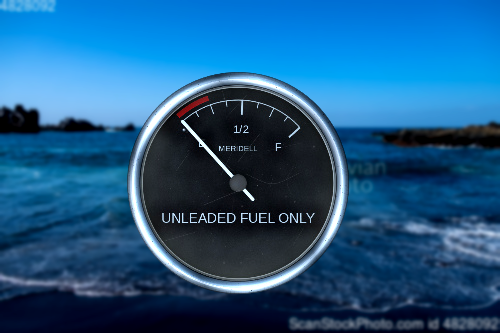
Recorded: value=0
